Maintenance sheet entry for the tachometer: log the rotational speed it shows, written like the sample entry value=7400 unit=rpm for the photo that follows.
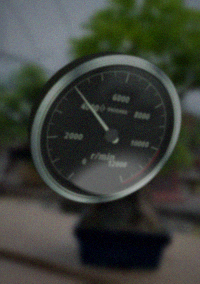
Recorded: value=4000 unit=rpm
